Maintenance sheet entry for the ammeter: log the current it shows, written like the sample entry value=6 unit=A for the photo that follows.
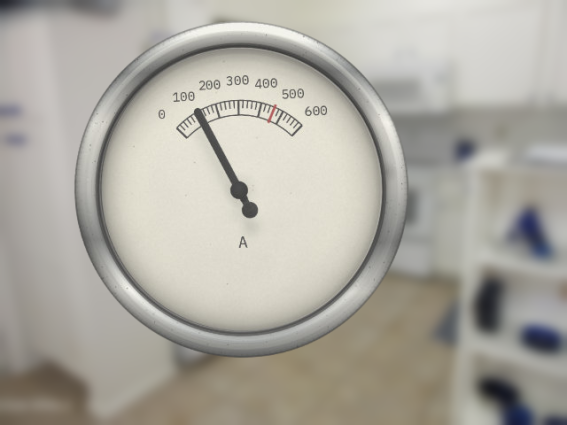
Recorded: value=120 unit=A
